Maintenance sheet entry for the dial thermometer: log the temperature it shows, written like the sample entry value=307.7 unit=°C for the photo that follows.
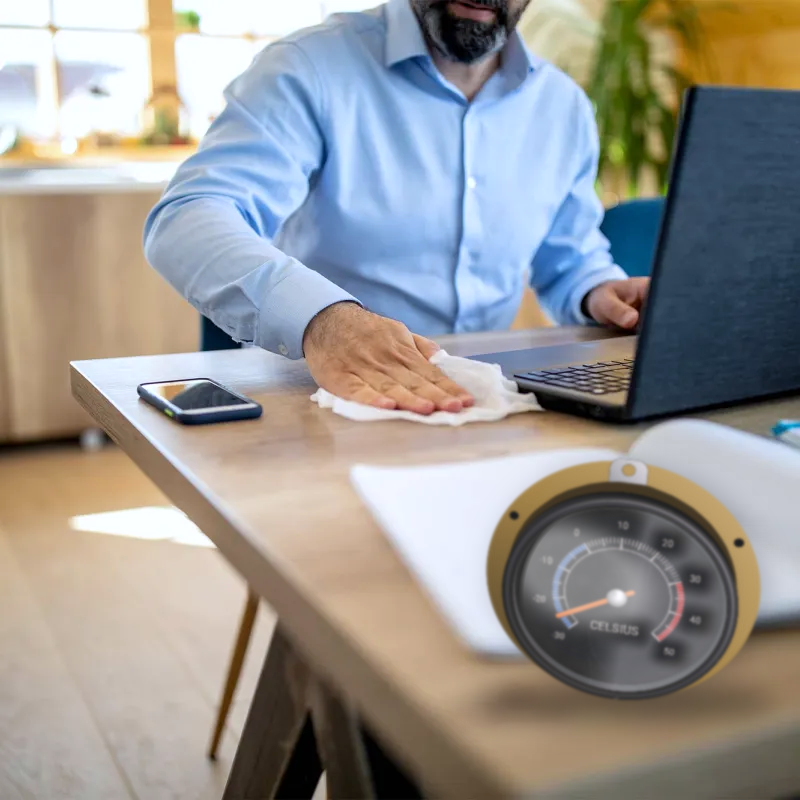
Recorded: value=-25 unit=°C
